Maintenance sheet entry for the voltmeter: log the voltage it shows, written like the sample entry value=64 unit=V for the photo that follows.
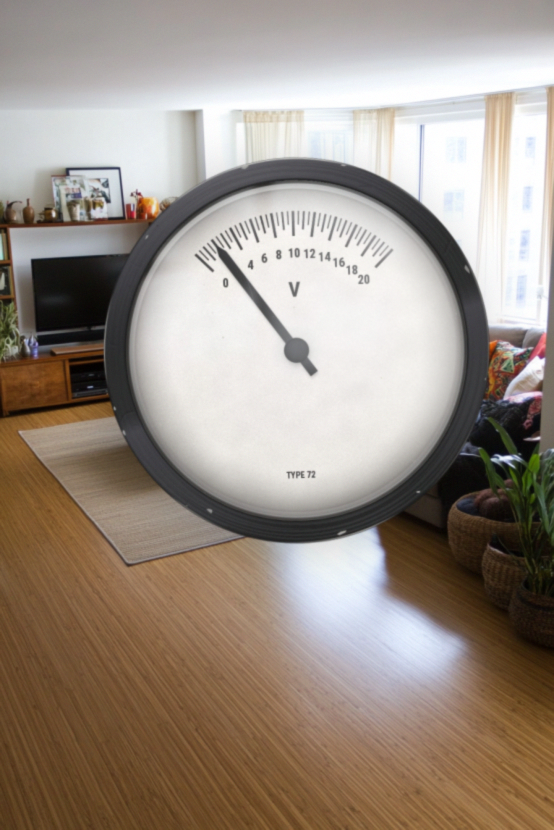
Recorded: value=2 unit=V
